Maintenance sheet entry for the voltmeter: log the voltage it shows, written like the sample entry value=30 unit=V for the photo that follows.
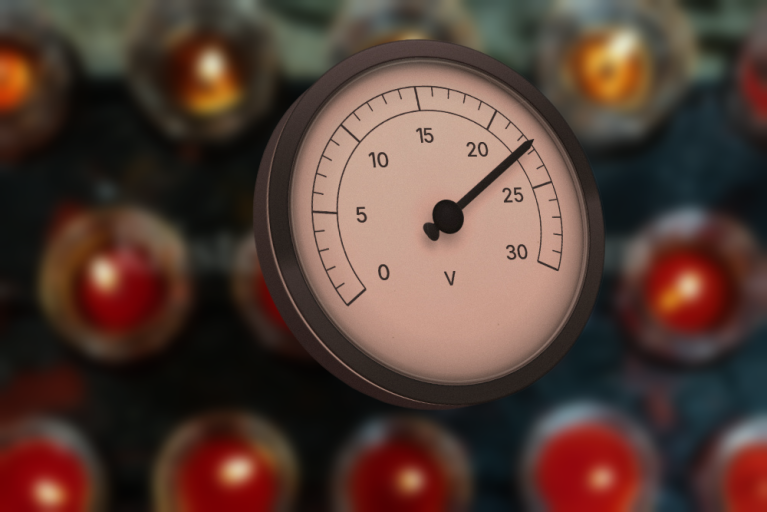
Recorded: value=22.5 unit=V
